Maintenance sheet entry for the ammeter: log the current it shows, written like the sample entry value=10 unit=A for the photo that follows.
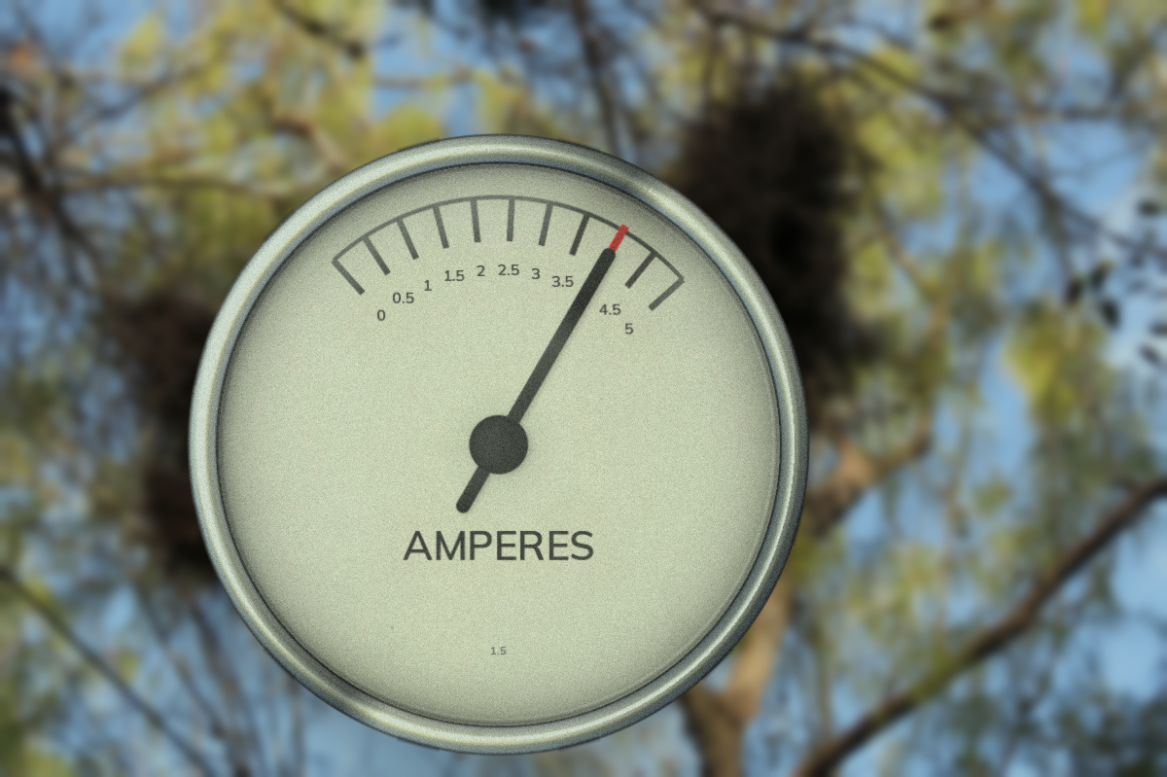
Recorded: value=4 unit=A
